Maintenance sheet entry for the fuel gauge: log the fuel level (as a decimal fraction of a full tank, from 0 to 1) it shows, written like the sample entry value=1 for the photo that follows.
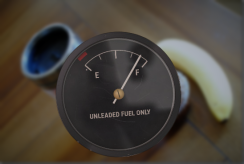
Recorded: value=0.875
